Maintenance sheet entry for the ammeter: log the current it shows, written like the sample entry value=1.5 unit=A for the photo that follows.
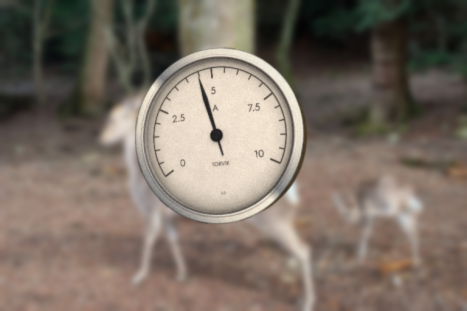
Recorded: value=4.5 unit=A
